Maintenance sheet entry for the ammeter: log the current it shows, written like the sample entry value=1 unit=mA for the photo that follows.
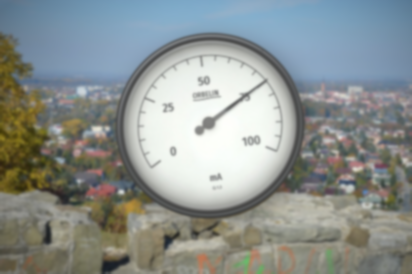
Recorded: value=75 unit=mA
